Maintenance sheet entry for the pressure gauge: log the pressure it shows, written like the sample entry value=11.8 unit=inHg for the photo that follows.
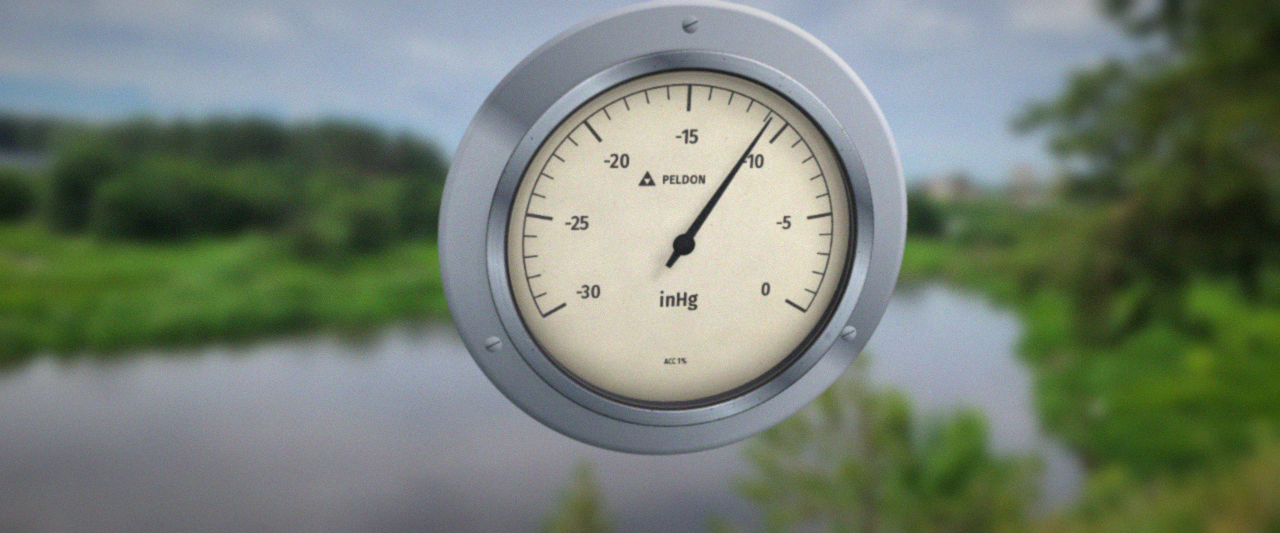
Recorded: value=-11 unit=inHg
